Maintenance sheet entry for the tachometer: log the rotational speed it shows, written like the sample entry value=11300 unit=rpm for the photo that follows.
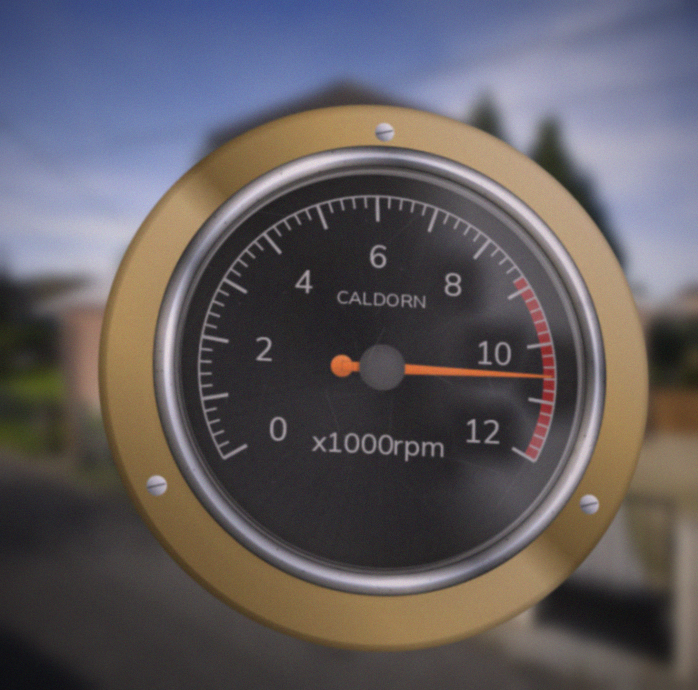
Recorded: value=10600 unit=rpm
